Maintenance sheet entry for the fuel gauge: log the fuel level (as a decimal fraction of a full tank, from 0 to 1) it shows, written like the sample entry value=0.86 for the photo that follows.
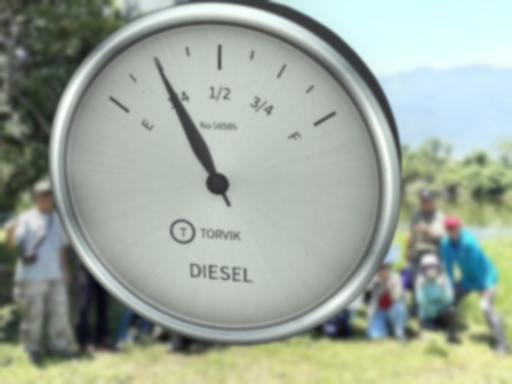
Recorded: value=0.25
